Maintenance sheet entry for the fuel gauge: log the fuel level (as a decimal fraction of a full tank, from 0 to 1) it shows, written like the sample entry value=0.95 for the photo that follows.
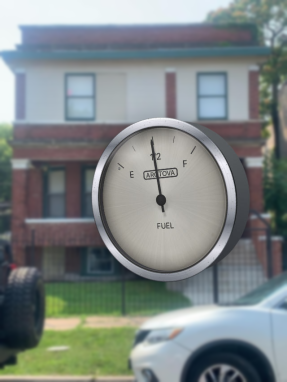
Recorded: value=0.5
